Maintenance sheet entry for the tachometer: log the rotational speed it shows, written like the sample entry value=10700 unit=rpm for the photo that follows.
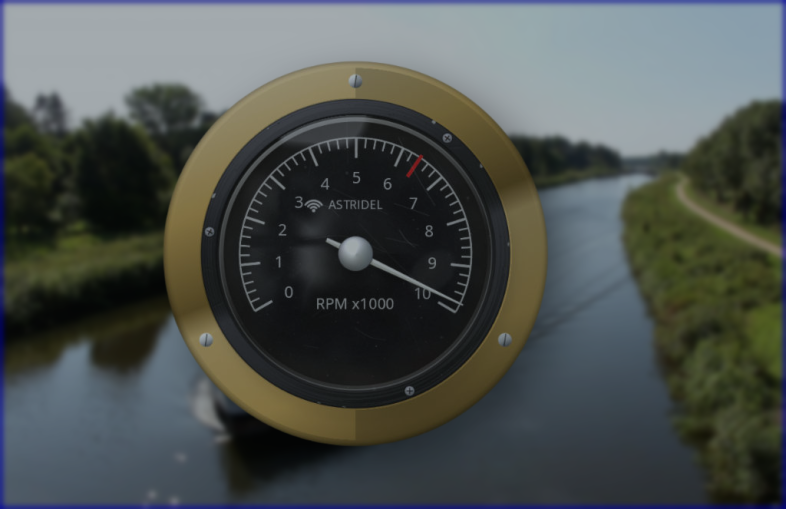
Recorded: value=9800 unit=rpm
